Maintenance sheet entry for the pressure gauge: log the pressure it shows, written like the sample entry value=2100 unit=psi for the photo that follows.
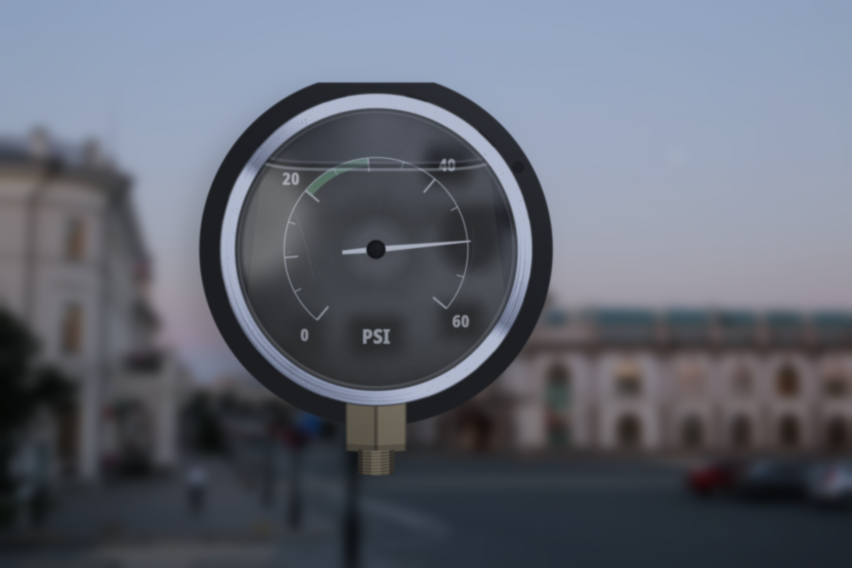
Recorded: value=50 unit=psi
